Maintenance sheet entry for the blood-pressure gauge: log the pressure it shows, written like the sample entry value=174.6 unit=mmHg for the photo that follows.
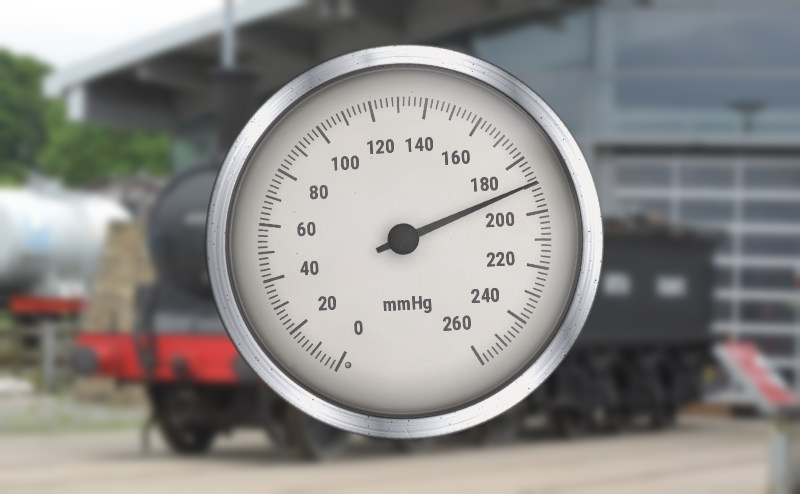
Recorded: value=190 unit=mmHg
